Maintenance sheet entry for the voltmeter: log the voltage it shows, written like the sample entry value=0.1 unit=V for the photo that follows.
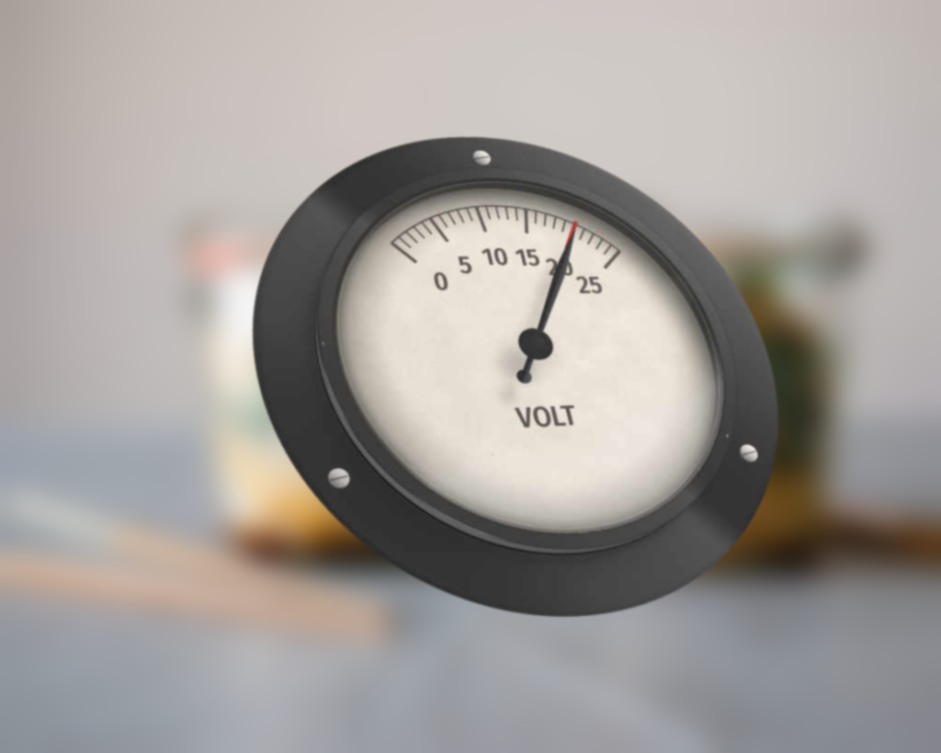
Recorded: value=20 unit=V
